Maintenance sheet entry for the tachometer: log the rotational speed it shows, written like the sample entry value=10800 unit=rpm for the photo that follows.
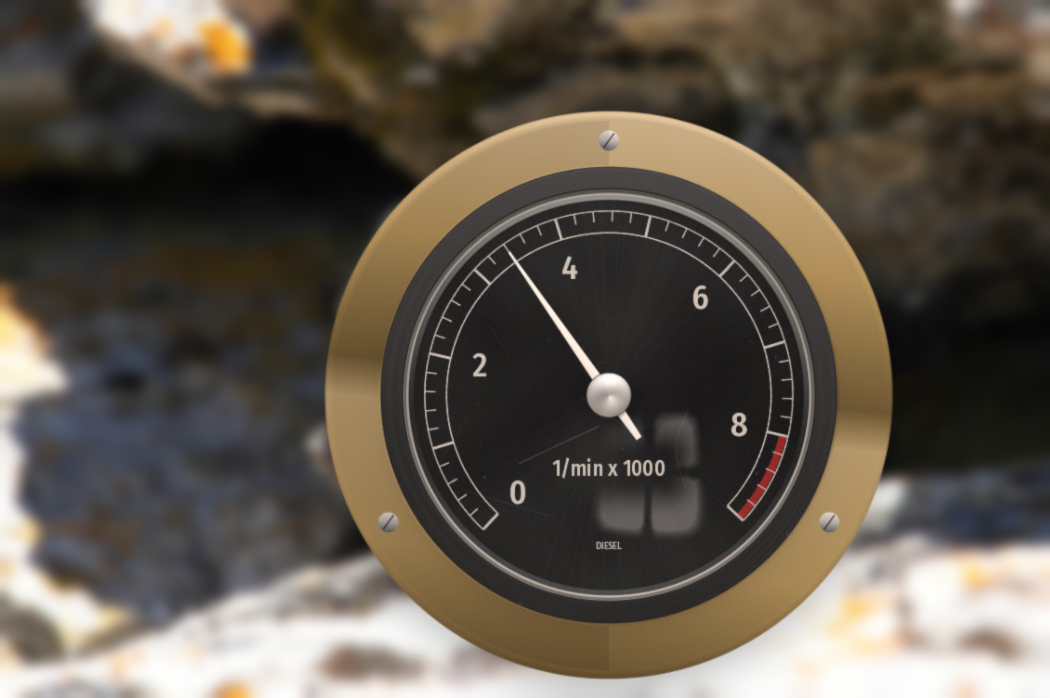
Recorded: value=3400 unit=rpm
